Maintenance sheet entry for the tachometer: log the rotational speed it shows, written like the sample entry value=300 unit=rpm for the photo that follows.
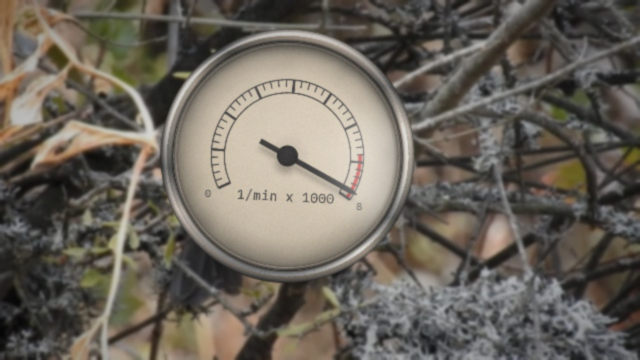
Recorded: value=7800 unit=rpm
